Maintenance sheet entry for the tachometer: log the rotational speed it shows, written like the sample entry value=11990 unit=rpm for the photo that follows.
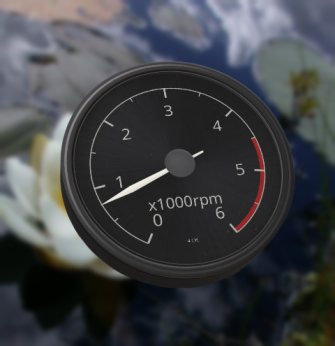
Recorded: value=750 unit=rpm
